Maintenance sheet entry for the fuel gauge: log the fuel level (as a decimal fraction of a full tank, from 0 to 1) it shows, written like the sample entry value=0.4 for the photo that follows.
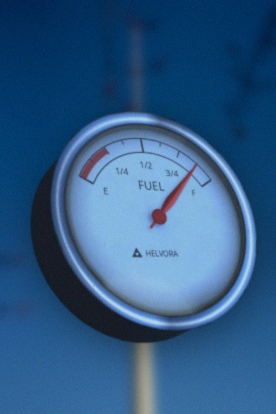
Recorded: value=0.875
